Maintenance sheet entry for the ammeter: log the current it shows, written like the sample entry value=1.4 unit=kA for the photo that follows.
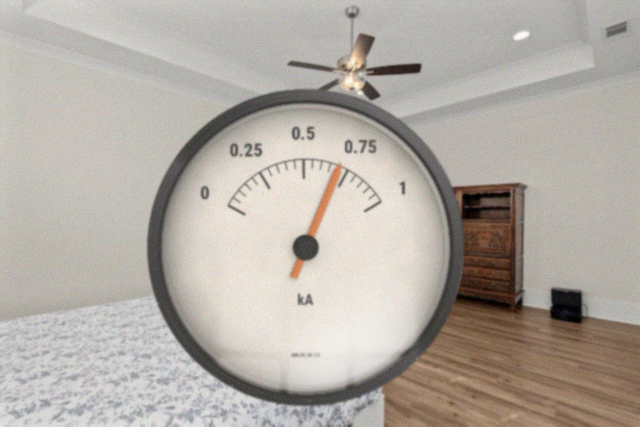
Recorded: value=0.7 unit=kA
